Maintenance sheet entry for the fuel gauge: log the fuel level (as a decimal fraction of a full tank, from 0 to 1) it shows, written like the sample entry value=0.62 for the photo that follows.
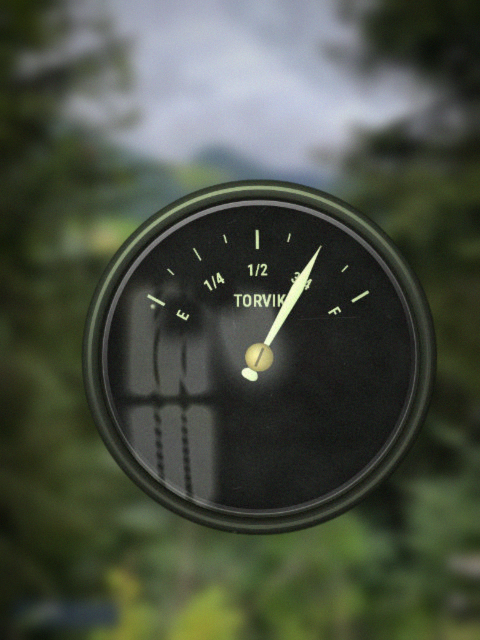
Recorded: value=0.75
